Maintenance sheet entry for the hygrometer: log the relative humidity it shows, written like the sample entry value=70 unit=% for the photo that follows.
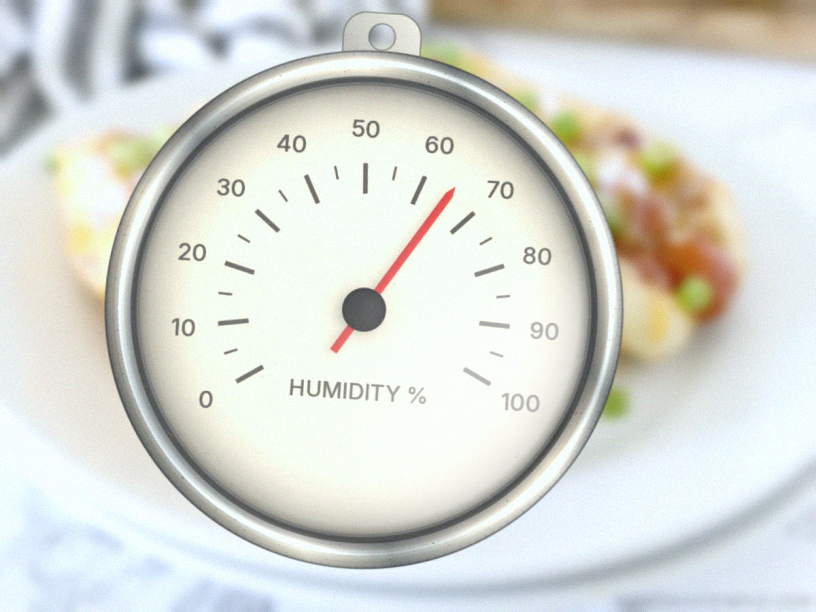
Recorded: value=65 unit=%
